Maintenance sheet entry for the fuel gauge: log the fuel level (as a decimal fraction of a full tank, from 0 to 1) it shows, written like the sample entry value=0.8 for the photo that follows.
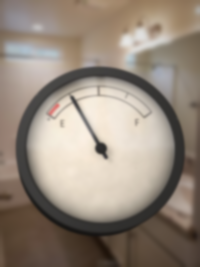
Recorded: value=0.25
